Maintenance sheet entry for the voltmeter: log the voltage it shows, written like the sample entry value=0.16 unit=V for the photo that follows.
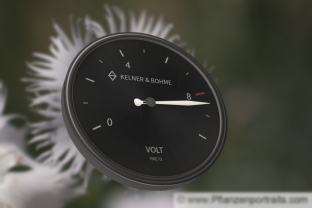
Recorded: value=8.5 unit=V
